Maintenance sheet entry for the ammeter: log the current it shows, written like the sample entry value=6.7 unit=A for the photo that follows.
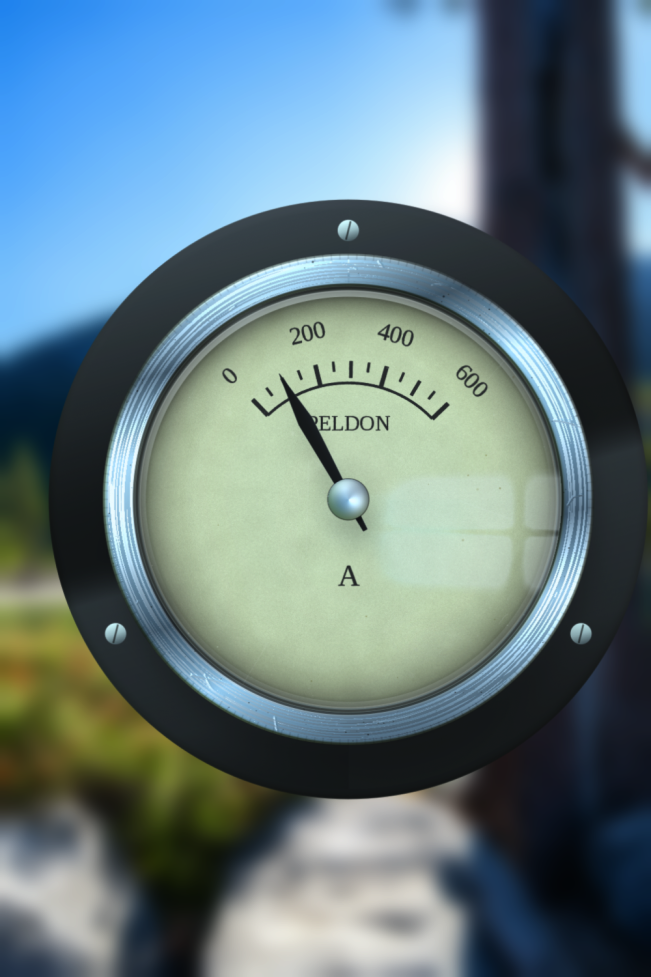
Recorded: value=100 unit=A
